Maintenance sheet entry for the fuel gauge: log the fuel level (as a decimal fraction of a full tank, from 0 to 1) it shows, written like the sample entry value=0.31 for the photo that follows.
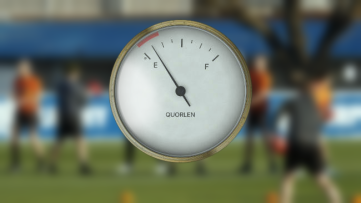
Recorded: value=0.125
